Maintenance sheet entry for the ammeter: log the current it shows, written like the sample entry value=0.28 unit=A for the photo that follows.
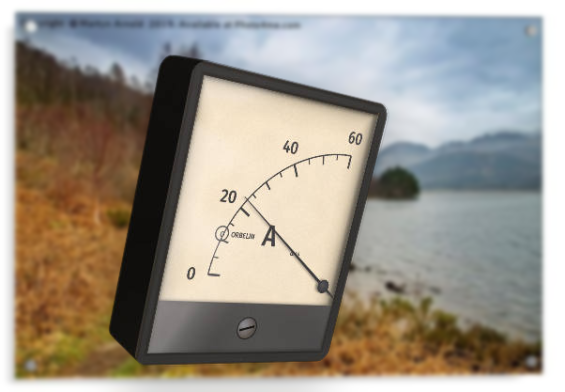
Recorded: value=22.5 unit=A
